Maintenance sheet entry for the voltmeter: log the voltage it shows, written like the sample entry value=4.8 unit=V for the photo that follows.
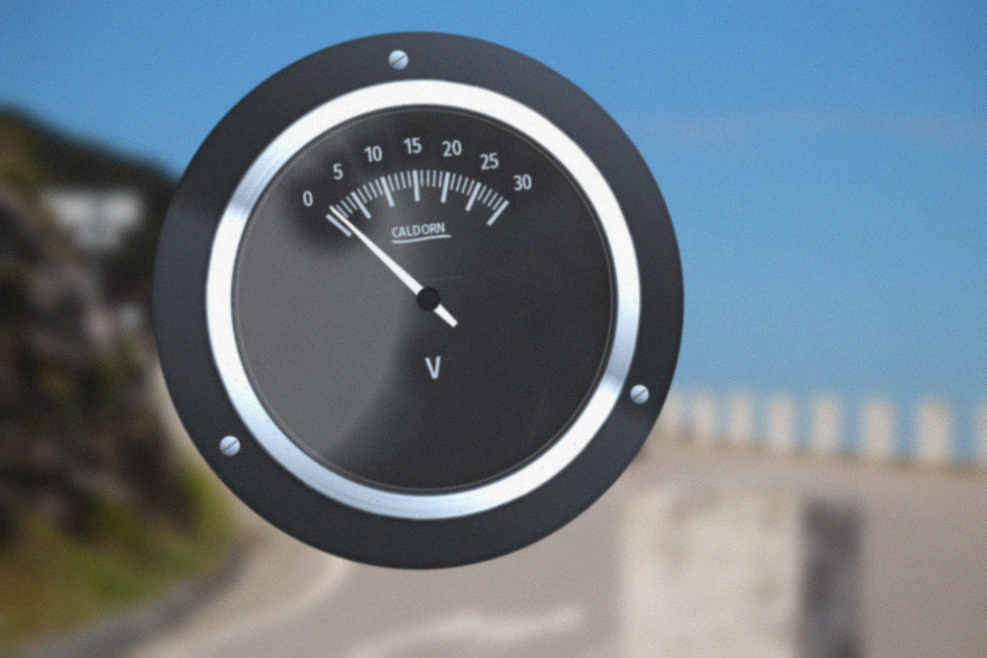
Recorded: value=1 unit=V
